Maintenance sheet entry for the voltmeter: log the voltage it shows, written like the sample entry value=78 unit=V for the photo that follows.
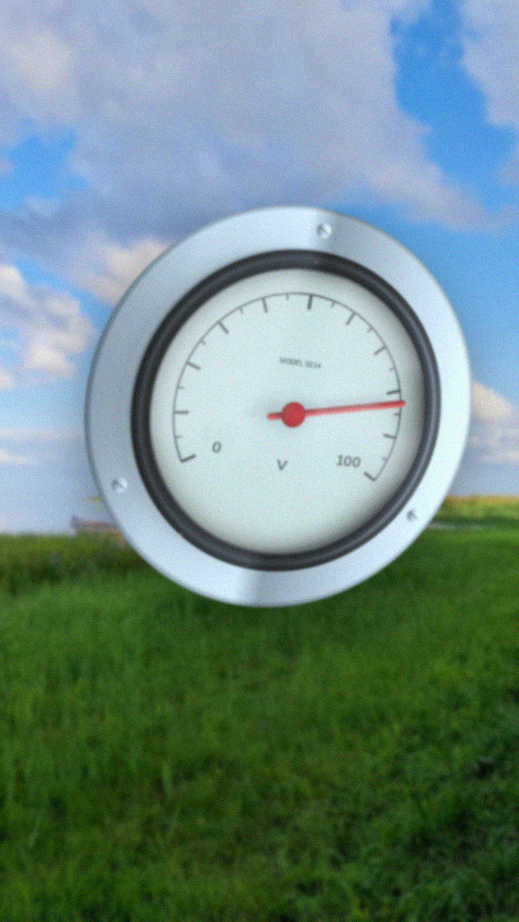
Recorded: value=82.5 unit=V
